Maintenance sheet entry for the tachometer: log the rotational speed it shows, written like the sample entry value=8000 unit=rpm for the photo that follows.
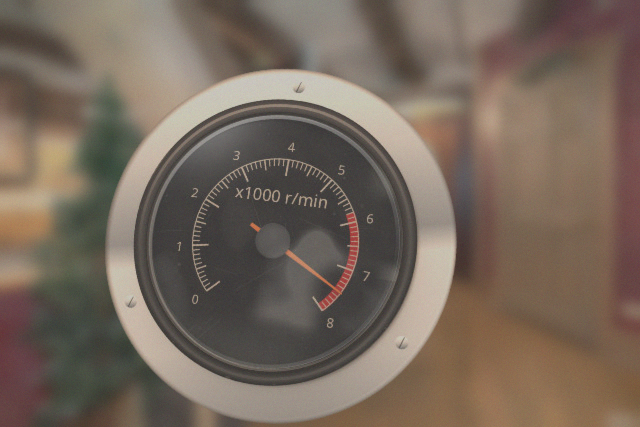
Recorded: value=7500 unit=rpm
